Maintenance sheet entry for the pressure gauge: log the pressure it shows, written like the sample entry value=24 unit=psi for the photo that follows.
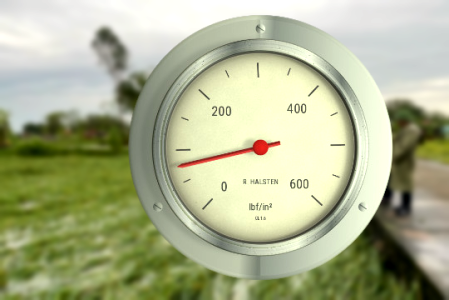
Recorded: value=75 unit=psi
